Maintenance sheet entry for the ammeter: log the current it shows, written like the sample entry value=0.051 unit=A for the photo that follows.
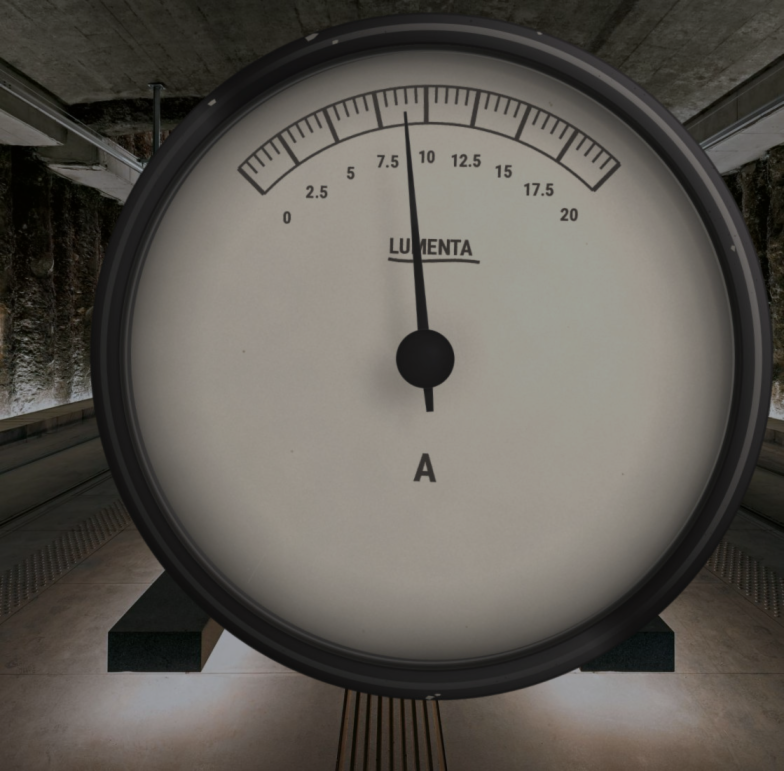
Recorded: value=9 unit=A
